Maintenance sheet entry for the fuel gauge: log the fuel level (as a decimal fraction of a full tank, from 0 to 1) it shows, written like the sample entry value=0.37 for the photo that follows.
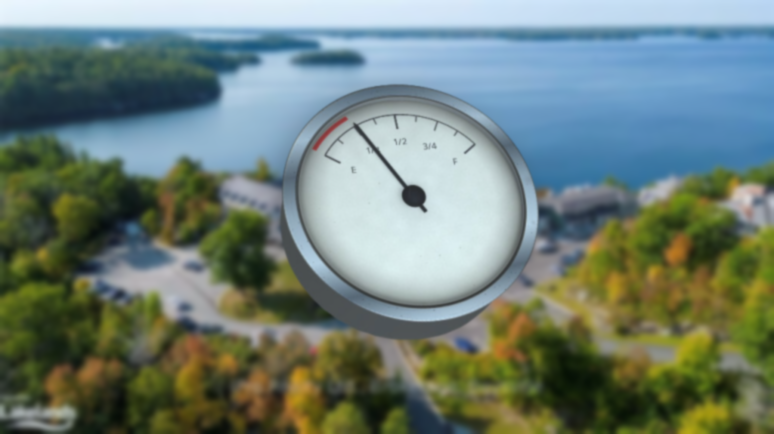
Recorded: value=0.25
